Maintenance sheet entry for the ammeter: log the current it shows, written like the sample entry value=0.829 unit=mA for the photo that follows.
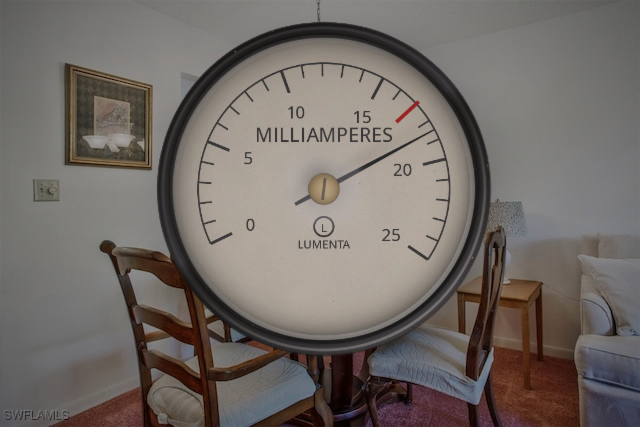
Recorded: value=18.5 unit=mA
